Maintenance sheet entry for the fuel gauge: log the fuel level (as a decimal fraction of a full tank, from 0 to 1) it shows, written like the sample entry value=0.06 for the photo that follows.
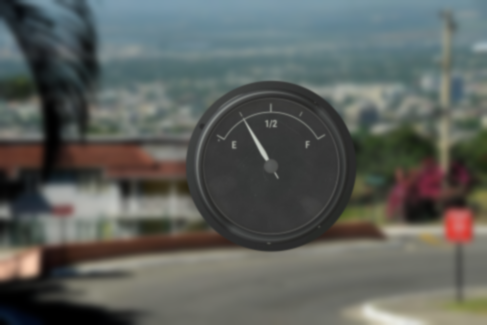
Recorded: value=0.25
